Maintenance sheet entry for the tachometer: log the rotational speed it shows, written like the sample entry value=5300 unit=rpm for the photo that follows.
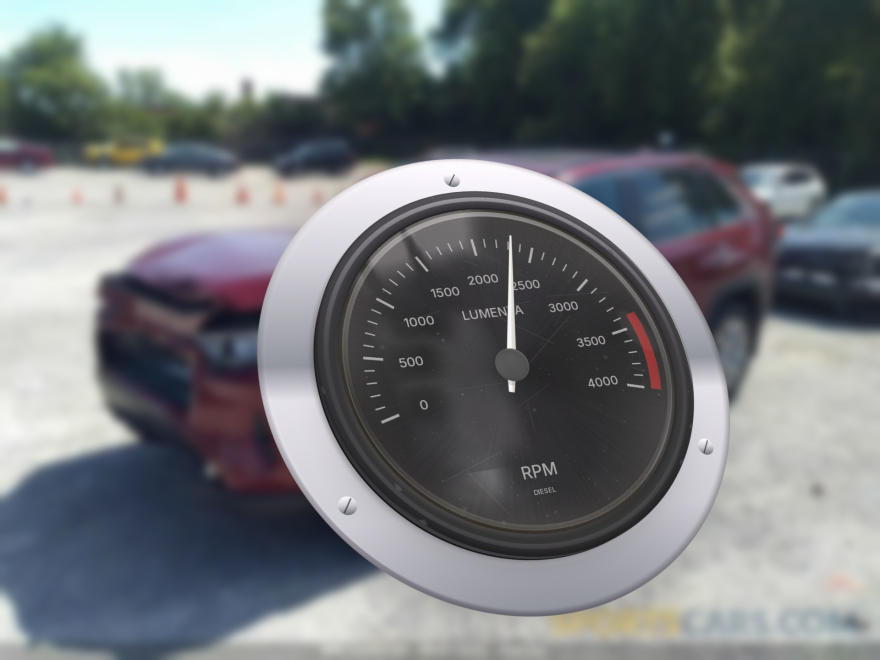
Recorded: value=2300 unit=rpm
